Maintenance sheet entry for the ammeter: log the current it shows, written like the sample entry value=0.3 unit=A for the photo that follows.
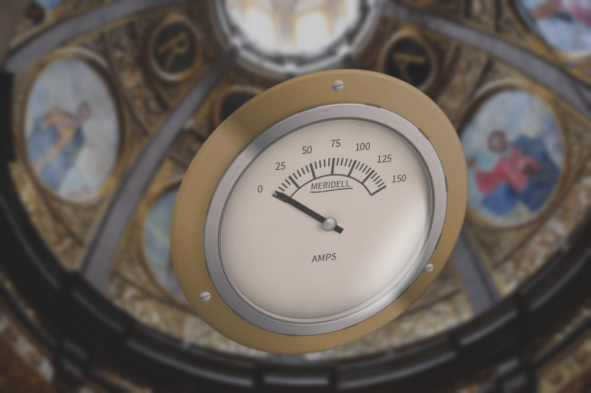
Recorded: value=5 unit=A
